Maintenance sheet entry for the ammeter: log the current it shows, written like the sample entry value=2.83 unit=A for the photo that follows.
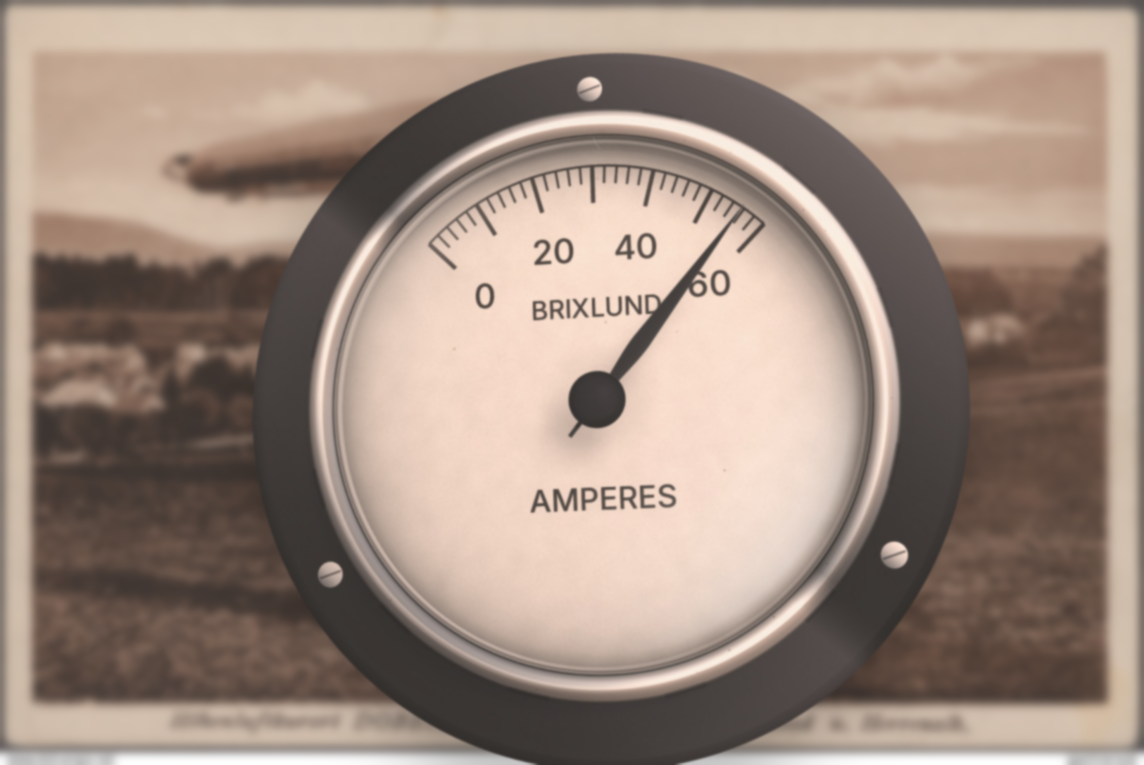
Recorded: value=56 unit=A
